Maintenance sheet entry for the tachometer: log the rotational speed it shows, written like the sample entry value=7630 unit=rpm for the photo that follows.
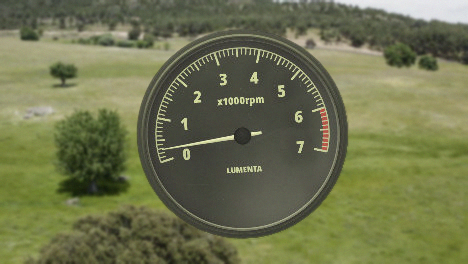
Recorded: value=300 unit=rpm
